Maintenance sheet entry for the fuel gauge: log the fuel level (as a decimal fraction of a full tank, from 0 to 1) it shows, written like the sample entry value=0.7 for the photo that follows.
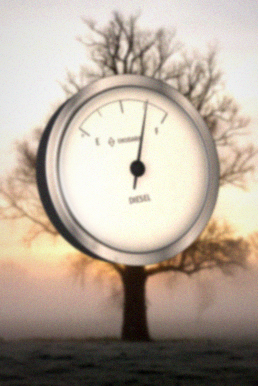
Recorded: value=0.75
